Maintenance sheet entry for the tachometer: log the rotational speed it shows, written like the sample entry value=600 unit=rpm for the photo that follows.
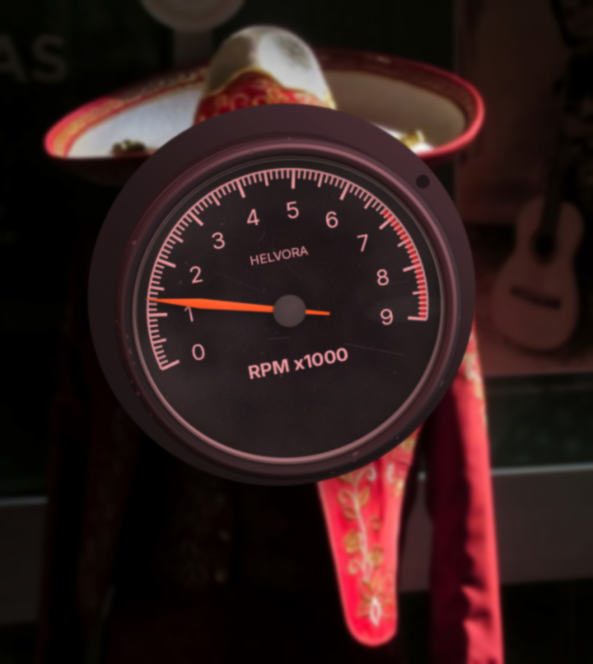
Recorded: value=1300 unit=rpm
